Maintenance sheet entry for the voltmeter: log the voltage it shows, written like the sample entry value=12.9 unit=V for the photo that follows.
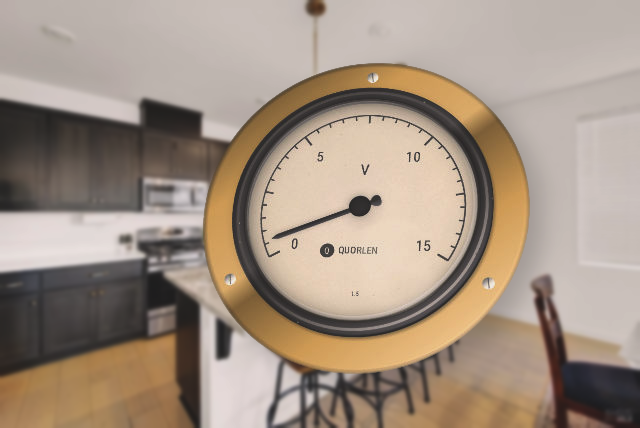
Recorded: value=0.5 unit=V
